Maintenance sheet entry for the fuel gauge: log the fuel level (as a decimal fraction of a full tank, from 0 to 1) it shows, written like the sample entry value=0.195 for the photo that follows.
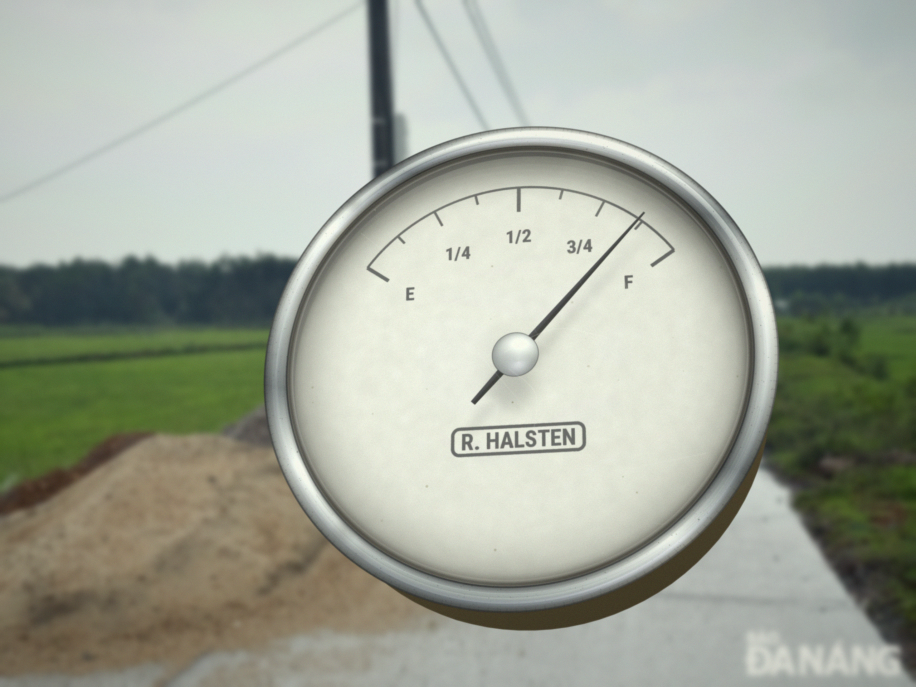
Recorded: value=0.875
